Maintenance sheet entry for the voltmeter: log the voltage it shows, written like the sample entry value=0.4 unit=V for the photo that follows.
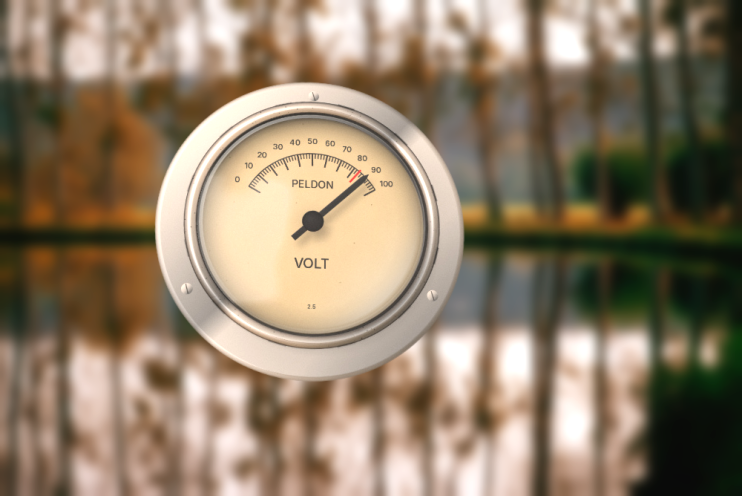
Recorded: value=90 unit=V
